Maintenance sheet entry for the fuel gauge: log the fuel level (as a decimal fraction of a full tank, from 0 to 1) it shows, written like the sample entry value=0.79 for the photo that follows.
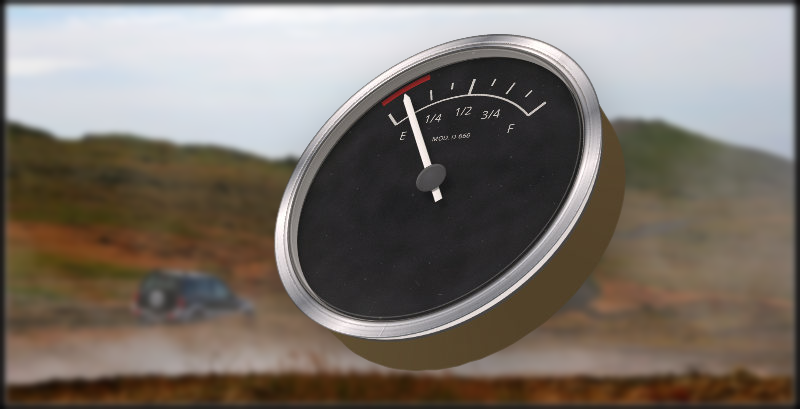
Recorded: value=0.125
